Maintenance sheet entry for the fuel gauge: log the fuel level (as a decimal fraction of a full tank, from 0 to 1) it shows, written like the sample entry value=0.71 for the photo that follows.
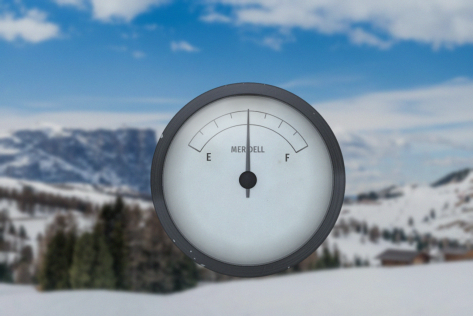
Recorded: value=0.5
